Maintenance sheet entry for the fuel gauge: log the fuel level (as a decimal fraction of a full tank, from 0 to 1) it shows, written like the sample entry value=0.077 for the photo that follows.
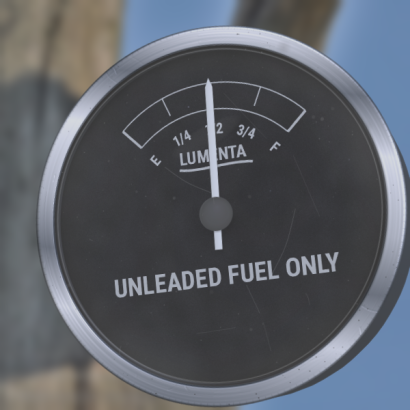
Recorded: value=0.5
